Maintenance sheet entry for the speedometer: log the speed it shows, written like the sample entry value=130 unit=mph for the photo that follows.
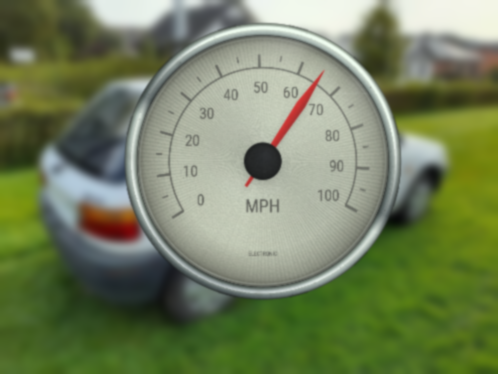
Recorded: value=65 unit=mph
